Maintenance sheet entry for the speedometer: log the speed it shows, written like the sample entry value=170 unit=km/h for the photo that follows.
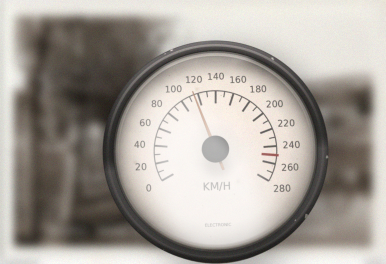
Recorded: value=115 unit=km/h
